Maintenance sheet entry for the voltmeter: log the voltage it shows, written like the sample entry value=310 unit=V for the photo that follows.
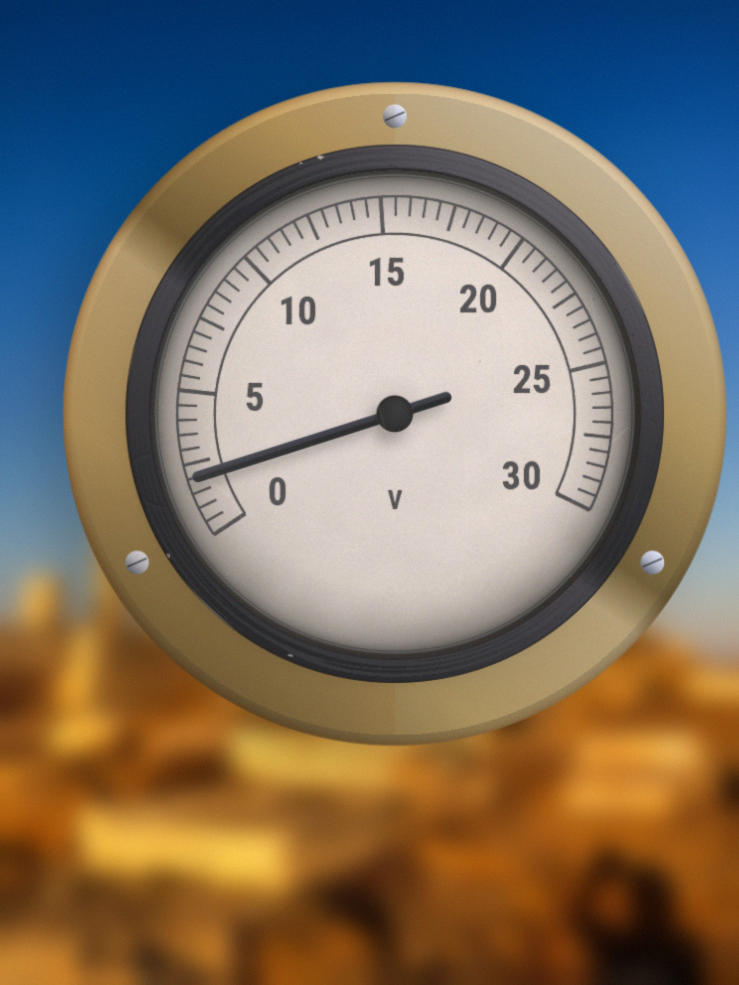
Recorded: value=2 unit=V
